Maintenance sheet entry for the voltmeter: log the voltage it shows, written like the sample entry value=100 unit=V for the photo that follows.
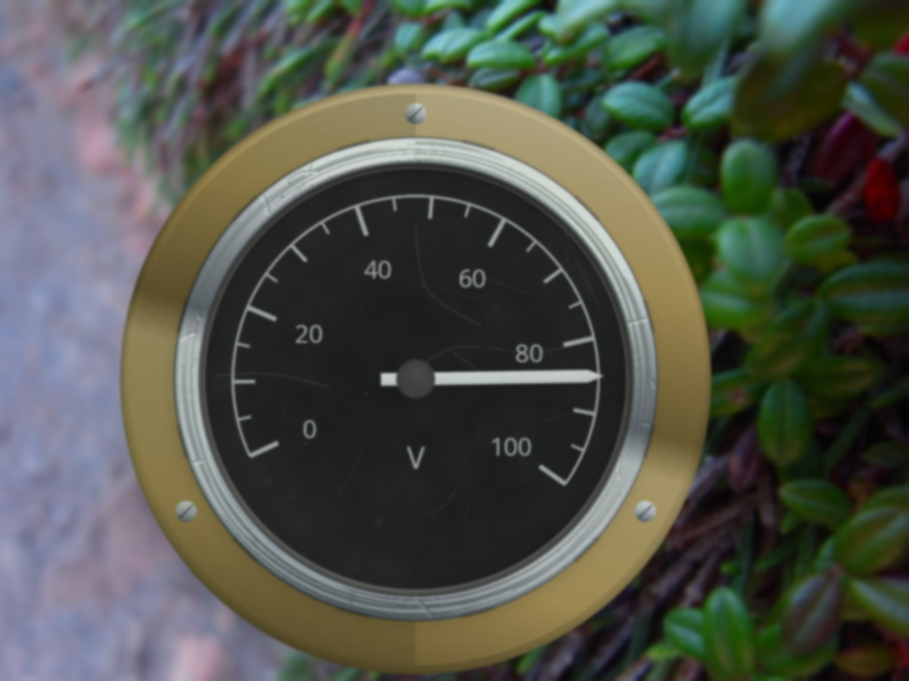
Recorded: value=85 unit=V
